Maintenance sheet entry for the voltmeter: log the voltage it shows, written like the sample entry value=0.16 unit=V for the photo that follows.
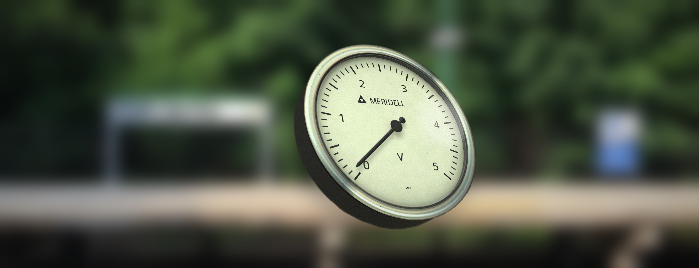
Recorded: value=0.1 unit=V
